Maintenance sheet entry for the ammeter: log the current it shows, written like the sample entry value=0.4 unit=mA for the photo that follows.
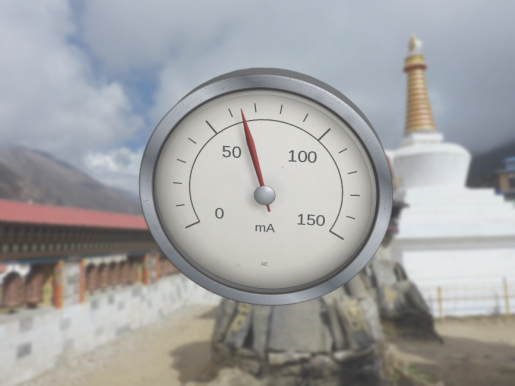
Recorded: value=65 unit=mA
